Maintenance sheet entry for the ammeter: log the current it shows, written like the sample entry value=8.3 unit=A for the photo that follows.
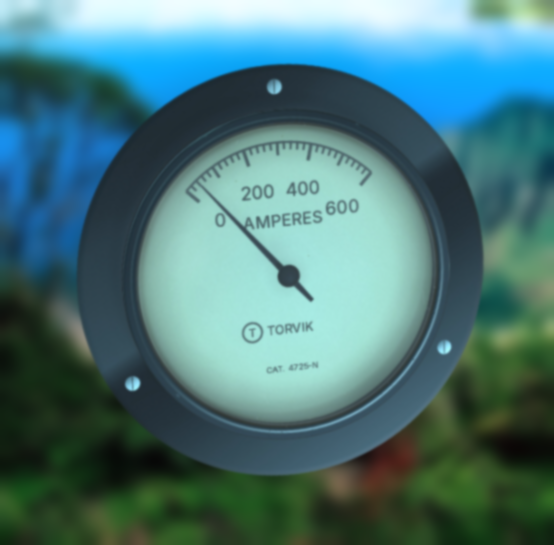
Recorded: value=40 unit=A
